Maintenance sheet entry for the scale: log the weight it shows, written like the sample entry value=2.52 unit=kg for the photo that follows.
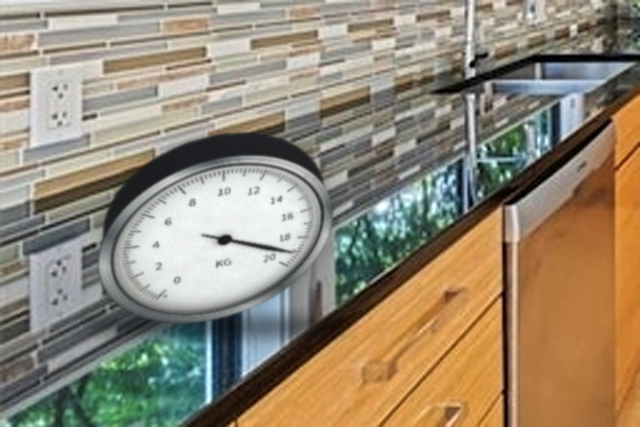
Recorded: value=19 unit=kg
